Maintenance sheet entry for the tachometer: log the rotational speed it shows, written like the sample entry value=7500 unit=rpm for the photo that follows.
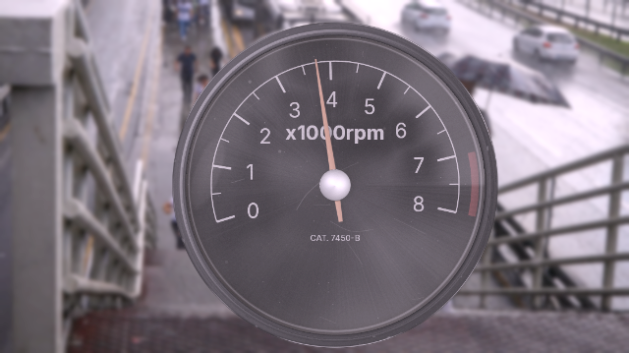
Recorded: value=3750 unit=rpm
